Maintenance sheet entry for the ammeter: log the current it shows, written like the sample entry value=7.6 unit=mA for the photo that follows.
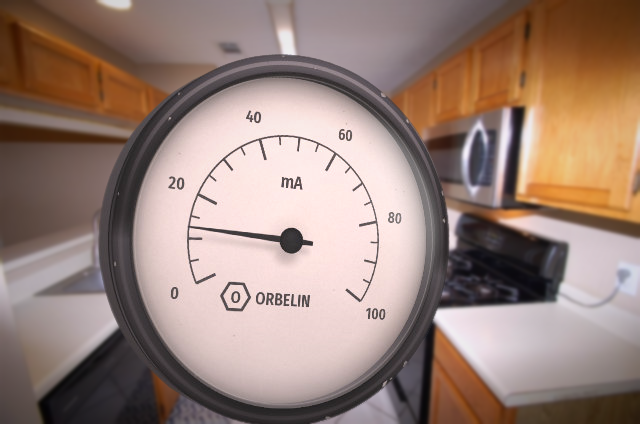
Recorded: value=12.5 unit=mA
